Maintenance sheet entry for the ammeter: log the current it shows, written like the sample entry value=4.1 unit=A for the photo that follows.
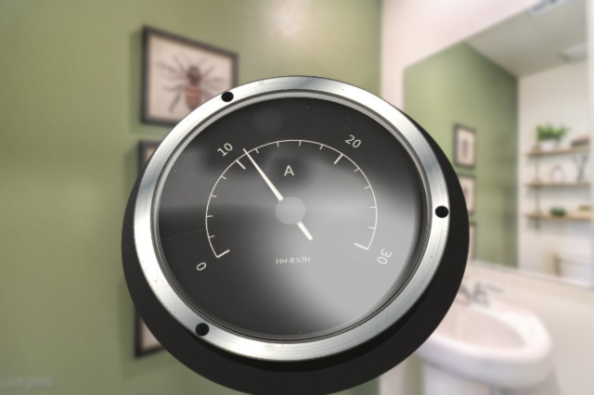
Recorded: value=11 unit=A
